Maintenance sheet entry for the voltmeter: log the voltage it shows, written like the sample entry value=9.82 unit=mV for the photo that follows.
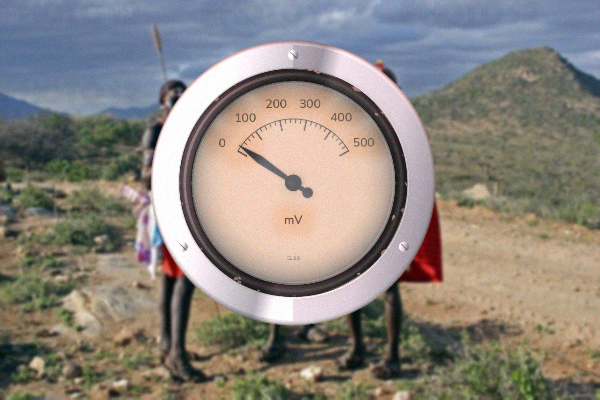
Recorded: value=20 unit=mV
